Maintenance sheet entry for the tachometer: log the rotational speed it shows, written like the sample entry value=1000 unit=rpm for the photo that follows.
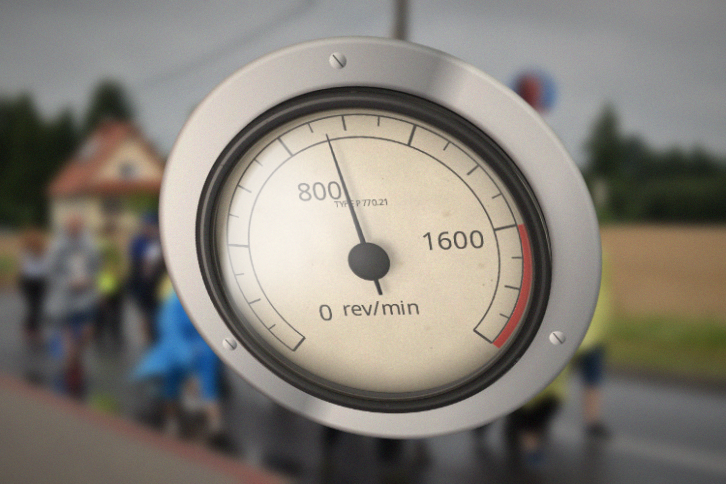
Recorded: value=950 unit=rpm
